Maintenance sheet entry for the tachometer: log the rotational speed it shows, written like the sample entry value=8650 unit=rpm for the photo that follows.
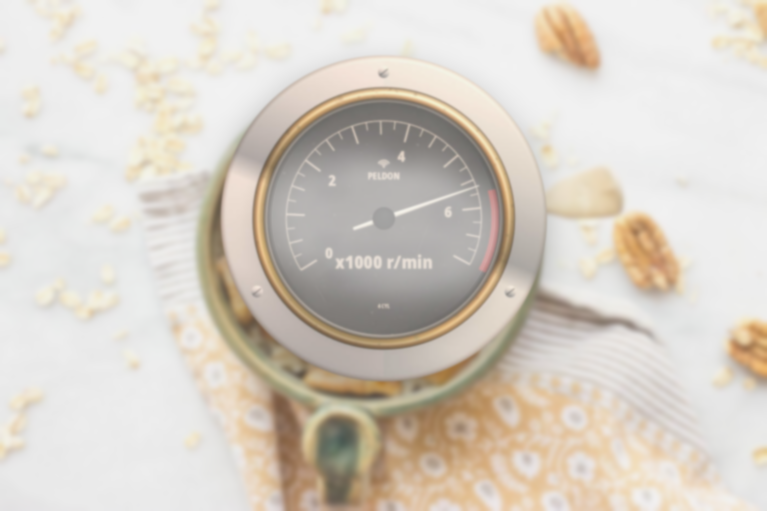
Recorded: value=5625 unit=rpm
